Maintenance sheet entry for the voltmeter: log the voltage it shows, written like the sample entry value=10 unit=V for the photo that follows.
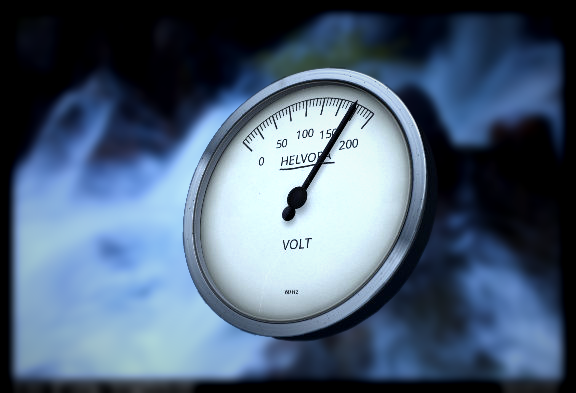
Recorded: value=175 unit=V
